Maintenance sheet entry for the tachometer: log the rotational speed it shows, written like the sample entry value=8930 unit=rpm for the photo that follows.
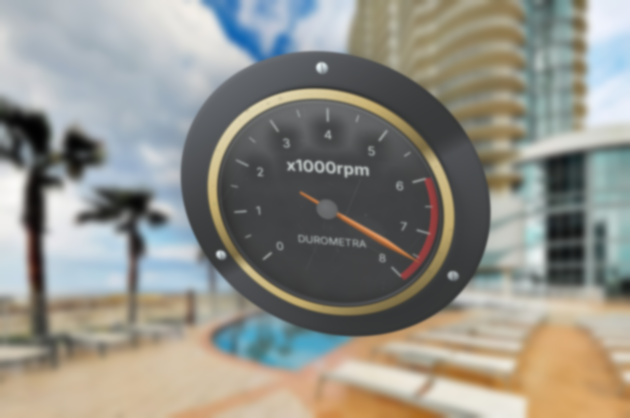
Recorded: value=7500 unit=rpm
